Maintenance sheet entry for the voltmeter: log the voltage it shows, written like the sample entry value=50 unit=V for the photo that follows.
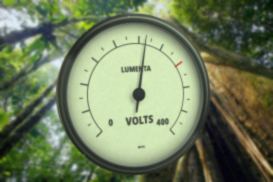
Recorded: value=210 unit=V
